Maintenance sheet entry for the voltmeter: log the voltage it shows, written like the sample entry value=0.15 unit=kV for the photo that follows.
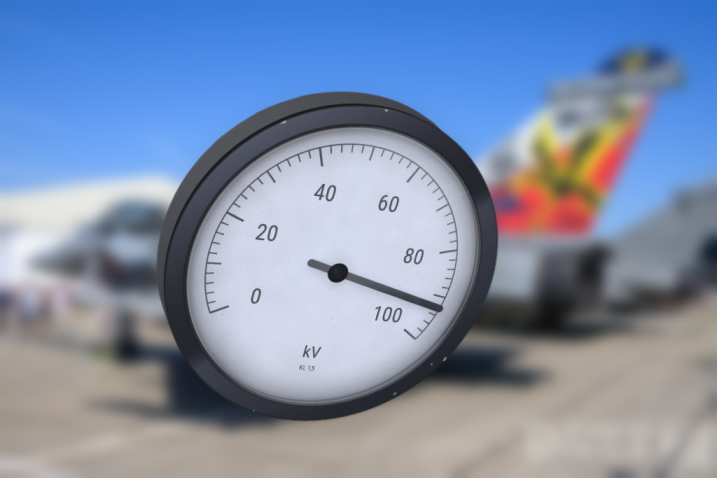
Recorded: value=92 unit=kV
